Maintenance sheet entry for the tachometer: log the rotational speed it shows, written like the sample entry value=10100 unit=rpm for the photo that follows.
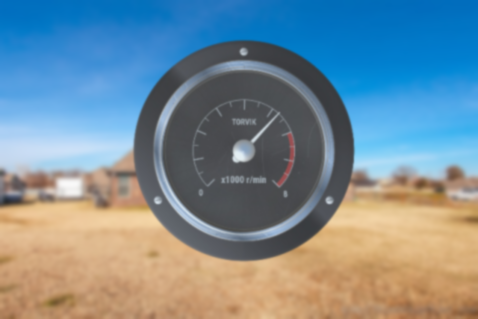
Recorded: value=5250 unit=rpm
